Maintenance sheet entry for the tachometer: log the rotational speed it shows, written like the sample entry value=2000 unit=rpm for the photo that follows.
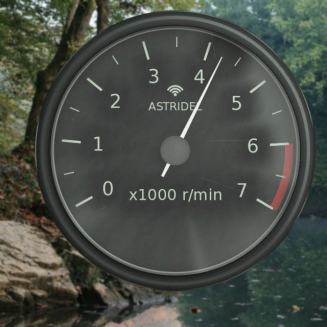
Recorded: value=4250 unit=rpm
